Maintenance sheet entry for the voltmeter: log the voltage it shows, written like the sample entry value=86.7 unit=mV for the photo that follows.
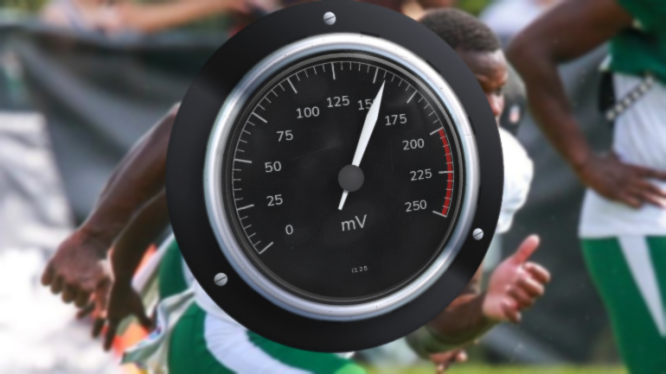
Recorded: value=155 unit=mV
